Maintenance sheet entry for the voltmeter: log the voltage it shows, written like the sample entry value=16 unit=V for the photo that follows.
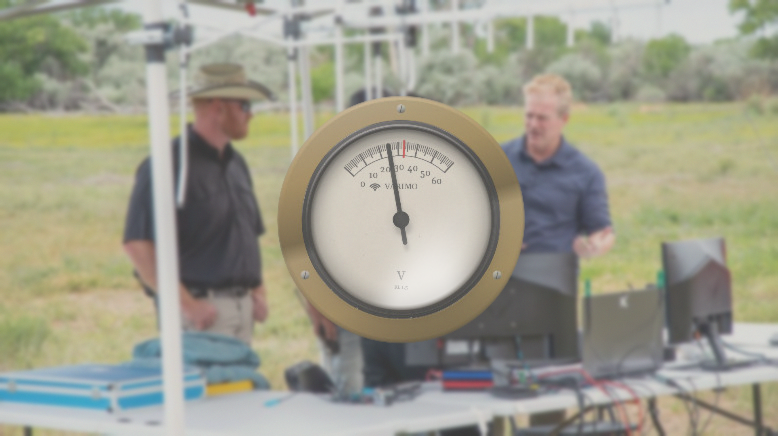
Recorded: value=25 unit=V
